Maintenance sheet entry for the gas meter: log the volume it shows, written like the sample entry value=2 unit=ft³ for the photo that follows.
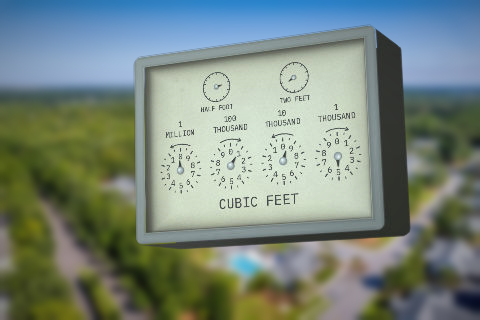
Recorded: value=9500 unit=ft³
